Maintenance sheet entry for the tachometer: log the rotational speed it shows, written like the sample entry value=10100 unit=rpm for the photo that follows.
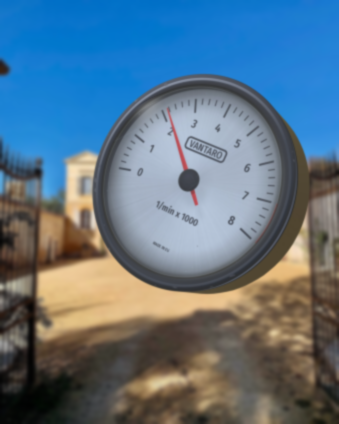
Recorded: value=2200 unit=rpm
